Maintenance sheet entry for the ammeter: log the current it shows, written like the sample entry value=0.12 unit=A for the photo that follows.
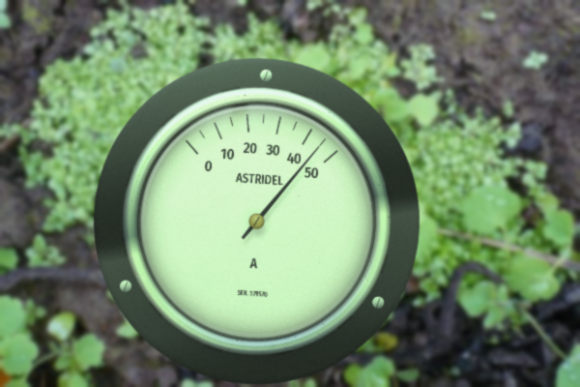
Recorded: value=45 unit=A
